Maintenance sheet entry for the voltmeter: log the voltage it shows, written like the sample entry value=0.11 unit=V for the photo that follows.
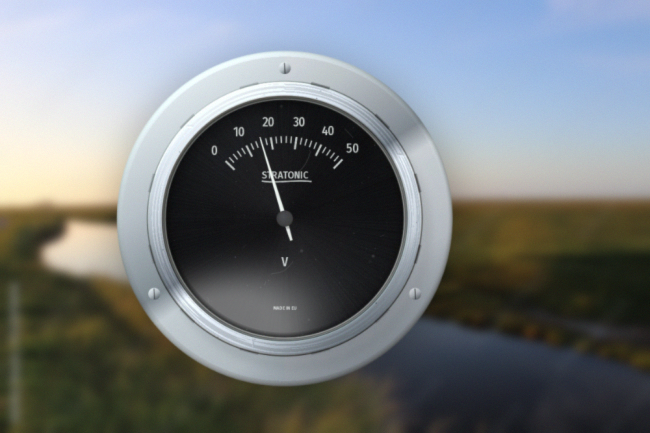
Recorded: value=16 unit=V
